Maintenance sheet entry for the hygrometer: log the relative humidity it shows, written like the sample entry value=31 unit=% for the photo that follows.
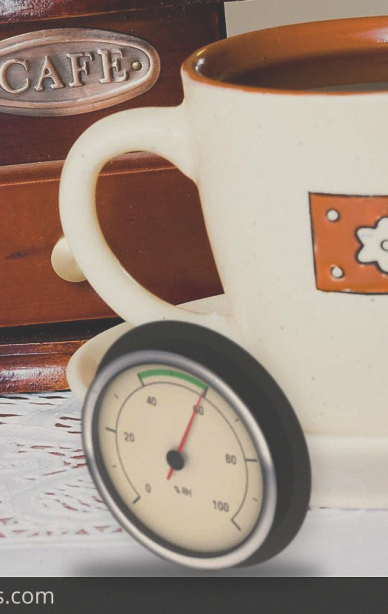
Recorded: value=60 unit=%
